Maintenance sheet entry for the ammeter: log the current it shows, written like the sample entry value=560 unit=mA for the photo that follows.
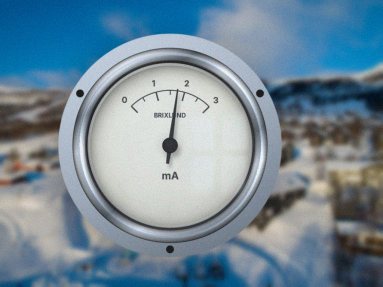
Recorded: value=1.75 unit=mA
